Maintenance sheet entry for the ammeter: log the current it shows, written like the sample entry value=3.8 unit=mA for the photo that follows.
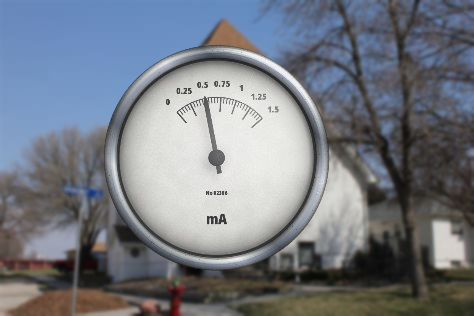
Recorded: value=0.5 unit=mA
